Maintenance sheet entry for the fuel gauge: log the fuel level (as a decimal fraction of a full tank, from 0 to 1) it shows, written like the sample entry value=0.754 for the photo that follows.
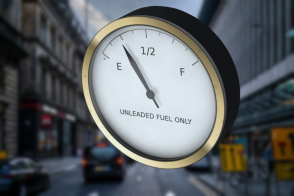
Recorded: value=0.25
